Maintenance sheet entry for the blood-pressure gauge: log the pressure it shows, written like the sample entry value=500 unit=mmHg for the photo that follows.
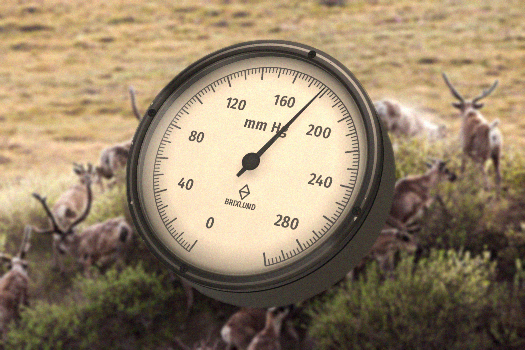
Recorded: value=180 unit=mmHg
